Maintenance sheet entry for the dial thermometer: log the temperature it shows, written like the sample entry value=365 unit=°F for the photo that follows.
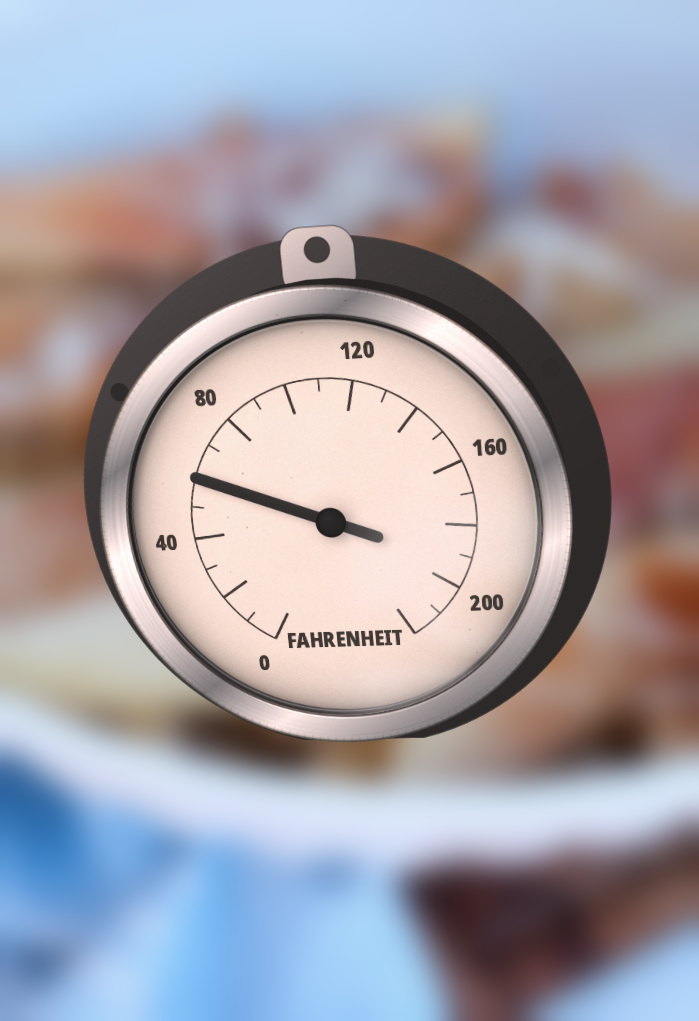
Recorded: value=60 unit=°F
